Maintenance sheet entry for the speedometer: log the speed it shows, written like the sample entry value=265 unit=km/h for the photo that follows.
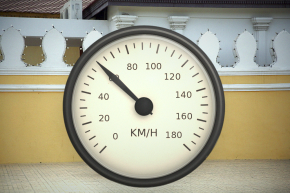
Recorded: value=60 unit=km/h
